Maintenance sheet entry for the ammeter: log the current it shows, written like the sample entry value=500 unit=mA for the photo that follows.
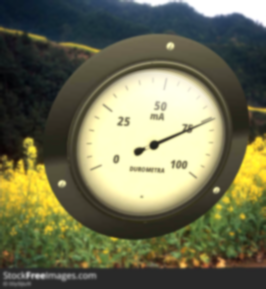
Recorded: value=75 unit=mA
